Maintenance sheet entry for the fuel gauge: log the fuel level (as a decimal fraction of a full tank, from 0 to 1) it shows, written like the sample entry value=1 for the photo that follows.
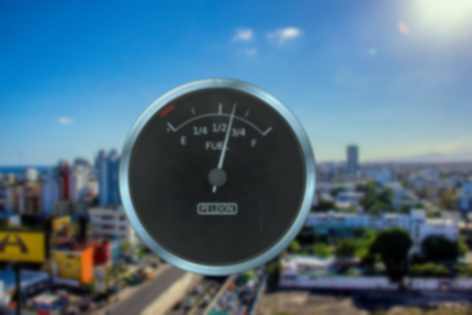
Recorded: value=0.625
